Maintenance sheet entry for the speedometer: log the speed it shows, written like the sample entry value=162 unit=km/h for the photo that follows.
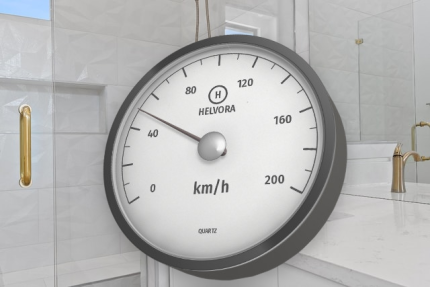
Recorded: value=50 unit=km/h
